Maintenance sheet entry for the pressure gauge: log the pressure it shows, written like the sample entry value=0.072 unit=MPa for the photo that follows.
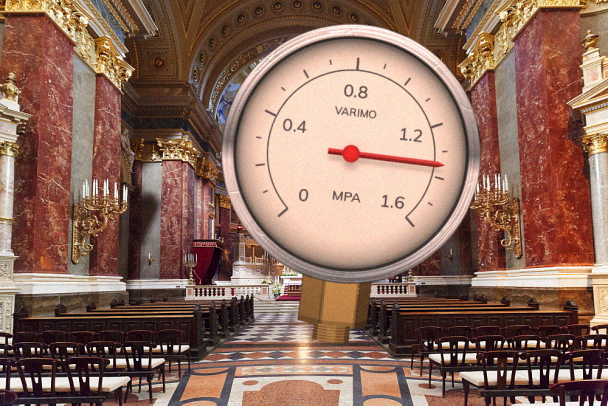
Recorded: value=1.35 unit=MPa
